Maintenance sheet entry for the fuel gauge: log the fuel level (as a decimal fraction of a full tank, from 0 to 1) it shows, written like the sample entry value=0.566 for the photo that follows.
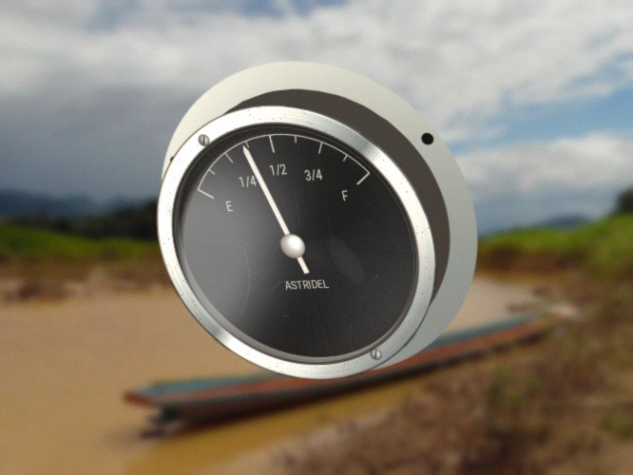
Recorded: value=0.375
